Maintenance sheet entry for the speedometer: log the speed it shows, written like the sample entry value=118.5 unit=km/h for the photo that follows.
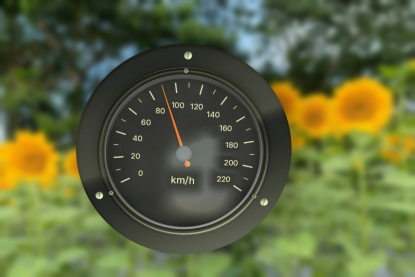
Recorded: value=90 unit=km/h
